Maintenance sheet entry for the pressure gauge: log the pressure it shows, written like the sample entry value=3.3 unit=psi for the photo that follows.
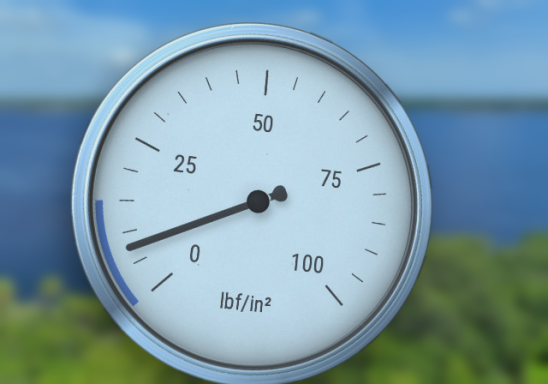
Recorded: value=7.5 unit=psi
